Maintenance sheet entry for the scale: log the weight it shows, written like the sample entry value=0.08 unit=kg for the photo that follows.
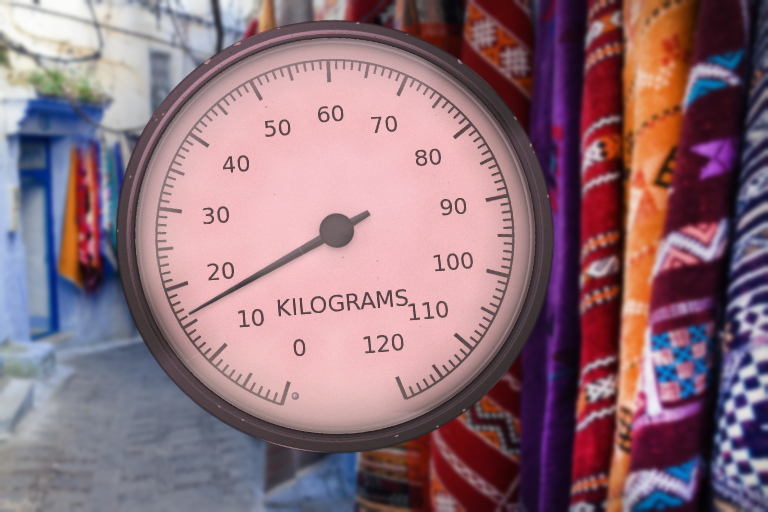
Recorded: value=16 unit=kg
